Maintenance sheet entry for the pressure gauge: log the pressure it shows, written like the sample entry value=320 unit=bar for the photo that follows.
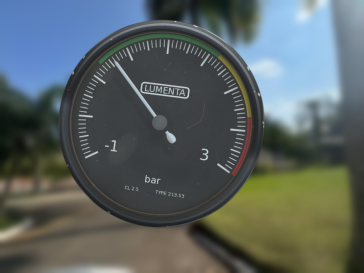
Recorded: value=0.3 unit=bar
